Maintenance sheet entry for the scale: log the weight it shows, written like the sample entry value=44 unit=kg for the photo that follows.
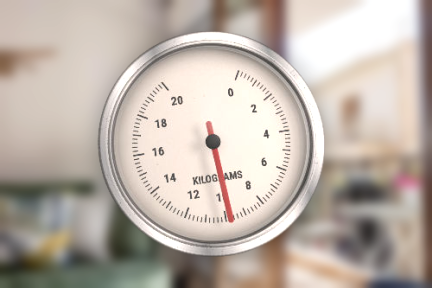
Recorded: value=9.8 unit=kg
